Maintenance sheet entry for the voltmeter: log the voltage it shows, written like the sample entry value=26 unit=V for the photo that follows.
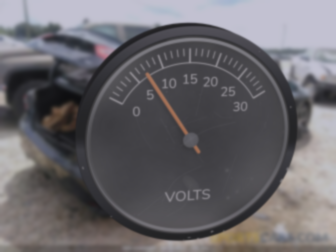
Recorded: value=7 unit=V
